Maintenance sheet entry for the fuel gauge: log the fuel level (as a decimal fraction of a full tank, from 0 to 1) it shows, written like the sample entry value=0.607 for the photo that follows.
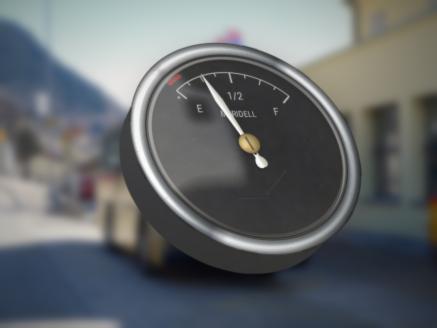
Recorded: value=0.25
